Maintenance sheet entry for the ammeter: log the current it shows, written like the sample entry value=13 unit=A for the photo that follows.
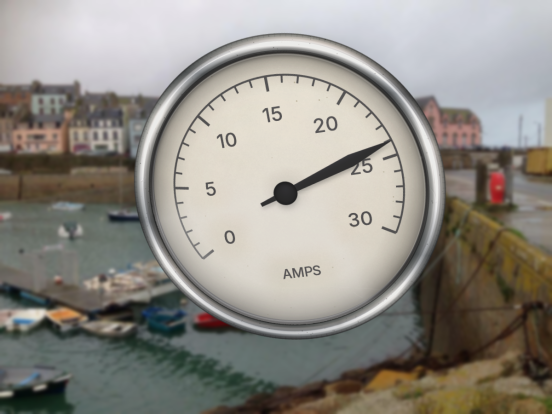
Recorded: value=24 unit=A
